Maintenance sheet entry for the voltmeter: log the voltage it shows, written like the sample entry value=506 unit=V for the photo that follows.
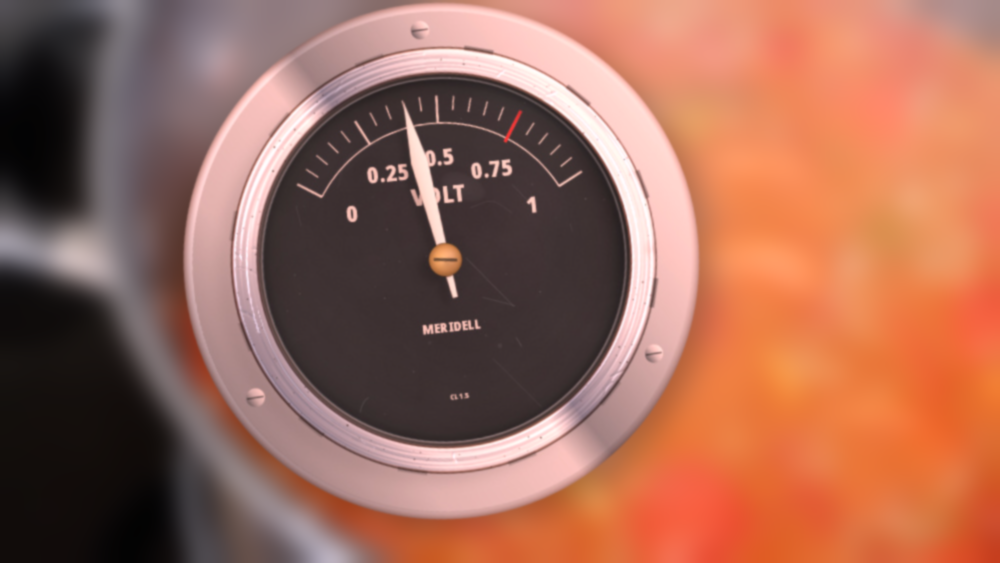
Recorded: value=0.4 unit=V
